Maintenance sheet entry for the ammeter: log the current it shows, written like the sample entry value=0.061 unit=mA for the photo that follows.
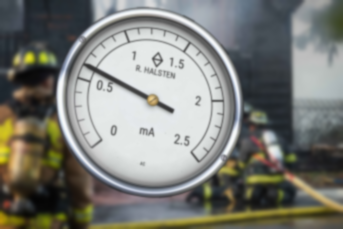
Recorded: value=0.6 unit=mA
